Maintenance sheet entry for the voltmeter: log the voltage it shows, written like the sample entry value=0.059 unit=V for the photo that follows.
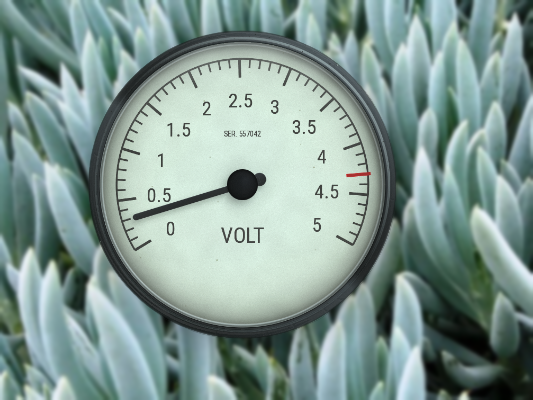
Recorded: value=0.3 unit=V
